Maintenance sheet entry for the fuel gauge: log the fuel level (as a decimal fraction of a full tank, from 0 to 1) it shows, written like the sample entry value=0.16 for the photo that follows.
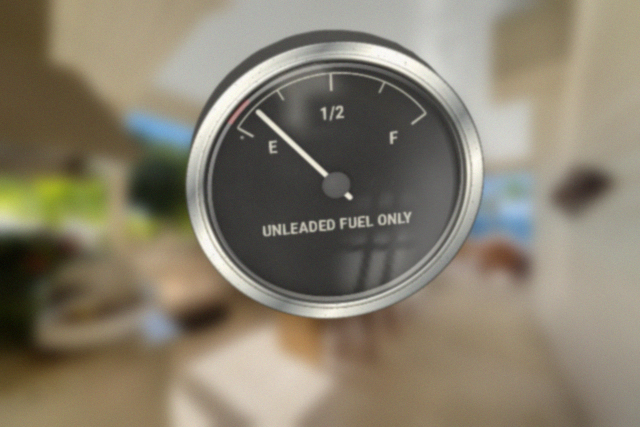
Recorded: value=0.125
